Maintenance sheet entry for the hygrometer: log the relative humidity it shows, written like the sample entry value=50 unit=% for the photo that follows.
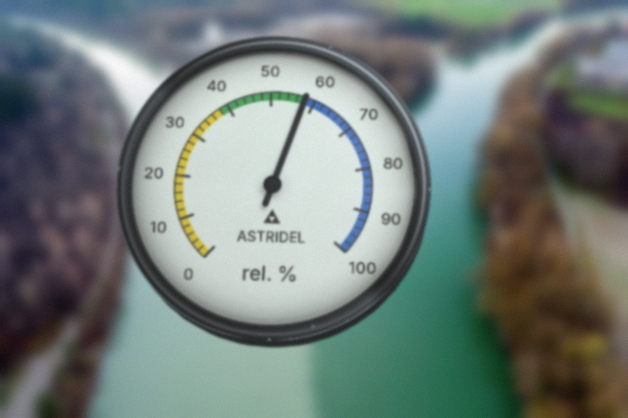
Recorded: value=58 unit=%
